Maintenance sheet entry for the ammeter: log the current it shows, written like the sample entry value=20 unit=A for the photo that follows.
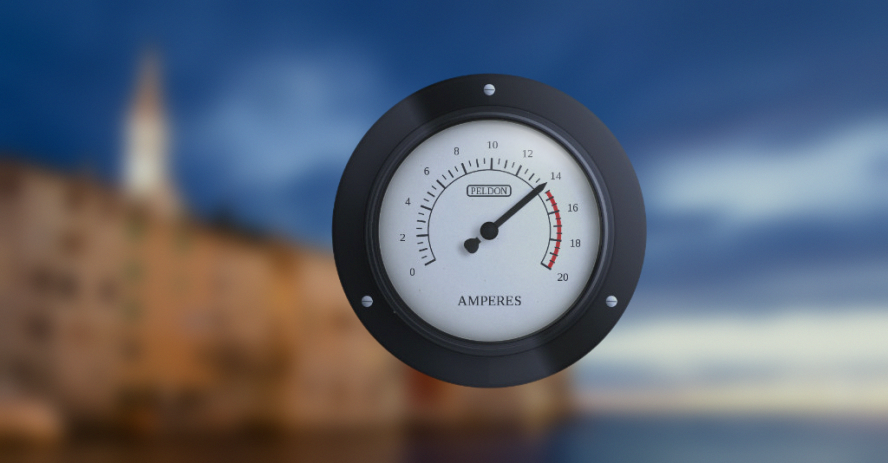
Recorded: value=14 unit=A
